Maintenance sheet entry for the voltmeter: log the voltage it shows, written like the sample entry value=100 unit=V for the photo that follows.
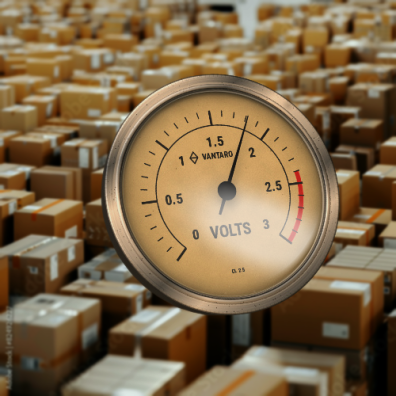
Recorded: value=1.8 unit=V
